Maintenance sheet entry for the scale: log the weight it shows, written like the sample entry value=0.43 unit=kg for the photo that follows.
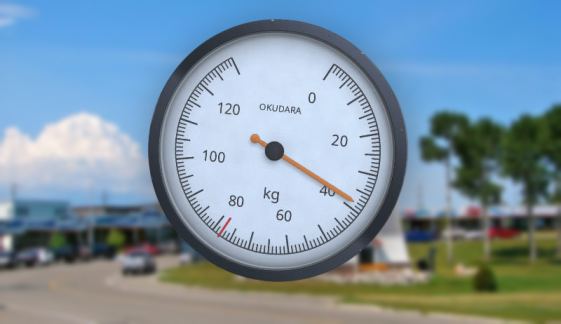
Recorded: value=38 unit=kg
